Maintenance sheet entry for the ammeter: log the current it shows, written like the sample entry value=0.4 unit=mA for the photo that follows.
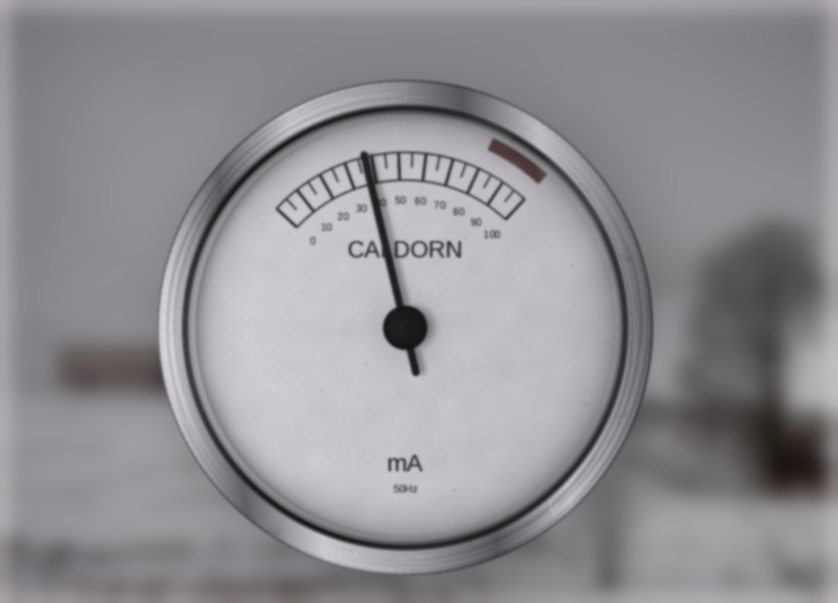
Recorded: value=37.5 unit=mA
